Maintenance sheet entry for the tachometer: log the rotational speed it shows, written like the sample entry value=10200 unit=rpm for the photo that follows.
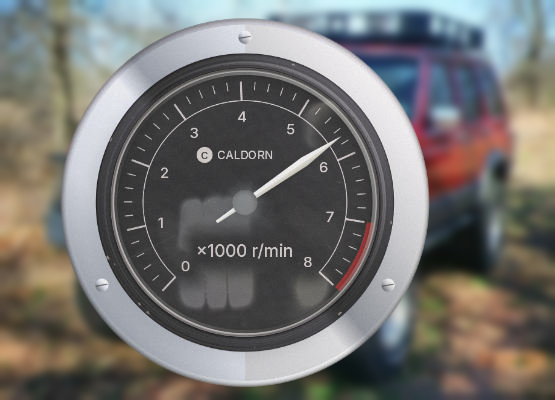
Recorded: value=5700 unit=rpm
